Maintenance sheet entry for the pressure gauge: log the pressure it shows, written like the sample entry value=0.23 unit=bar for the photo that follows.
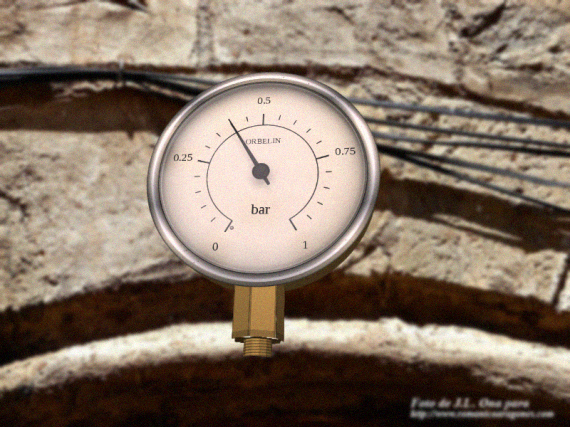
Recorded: value=0.4 unit=bar
